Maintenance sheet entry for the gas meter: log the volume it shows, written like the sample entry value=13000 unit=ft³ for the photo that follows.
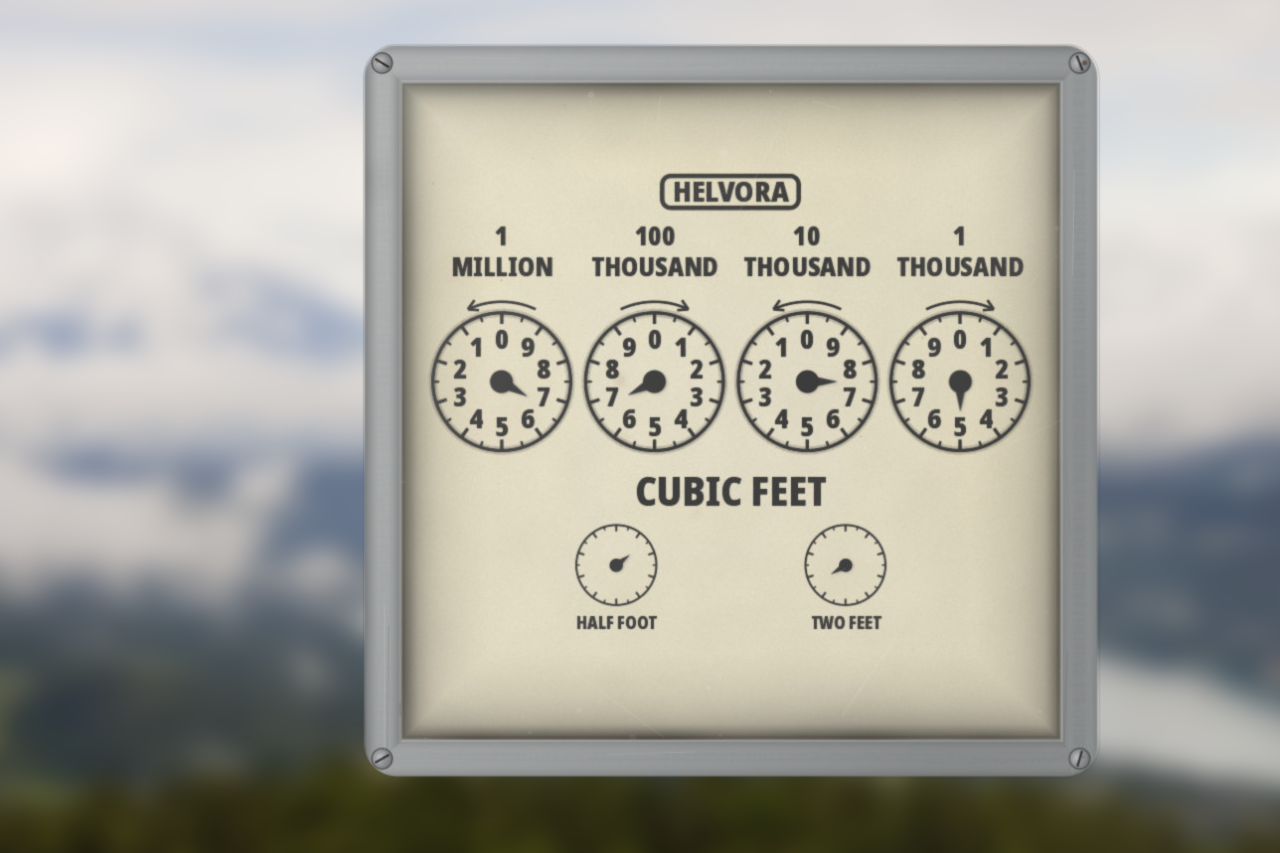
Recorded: value=667500 unit=ft³
